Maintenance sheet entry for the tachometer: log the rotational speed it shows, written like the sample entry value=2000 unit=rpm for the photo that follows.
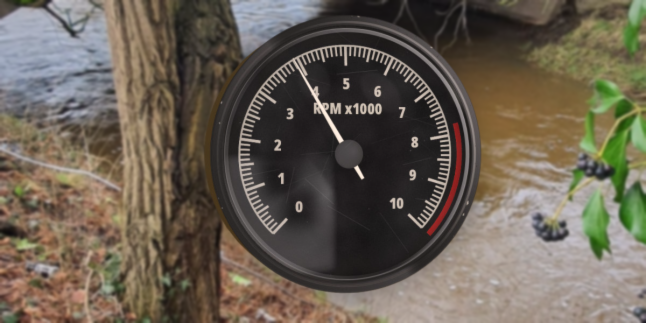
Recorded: value=3900 unit=rpm
